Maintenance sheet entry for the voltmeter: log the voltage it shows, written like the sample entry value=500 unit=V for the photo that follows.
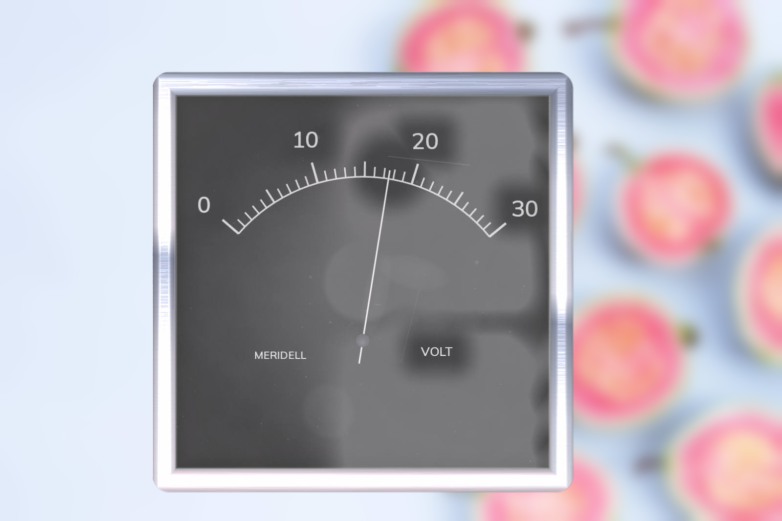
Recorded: value=17.5 unit=V
